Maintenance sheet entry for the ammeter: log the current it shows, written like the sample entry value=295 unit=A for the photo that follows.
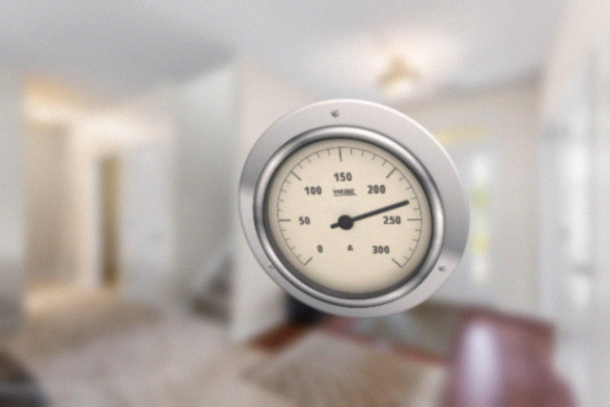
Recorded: value=230 unit=A
